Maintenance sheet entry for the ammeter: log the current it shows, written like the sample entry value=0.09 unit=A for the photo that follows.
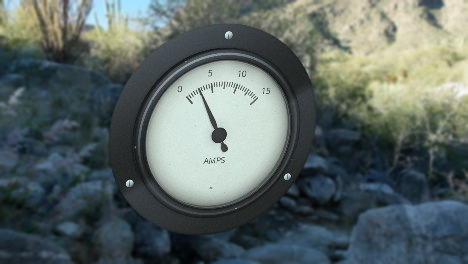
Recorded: value=2.5 unit=A
